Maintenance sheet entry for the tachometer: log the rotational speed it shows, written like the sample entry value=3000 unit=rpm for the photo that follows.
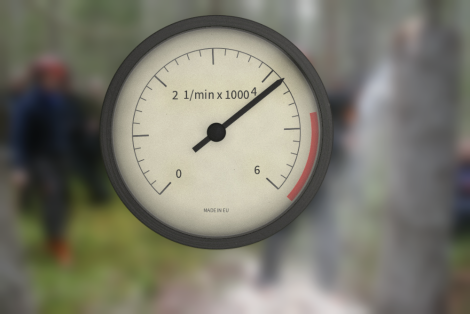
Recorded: value=4200 unit=rpm
